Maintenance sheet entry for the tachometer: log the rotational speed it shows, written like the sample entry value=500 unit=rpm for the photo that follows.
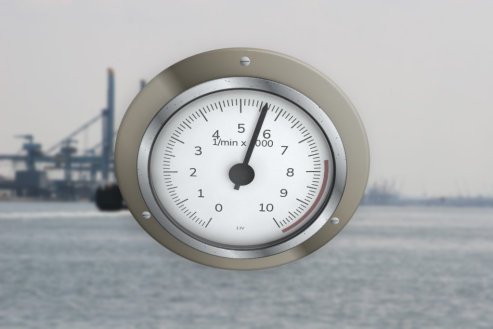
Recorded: value=5600 unit=rpm
